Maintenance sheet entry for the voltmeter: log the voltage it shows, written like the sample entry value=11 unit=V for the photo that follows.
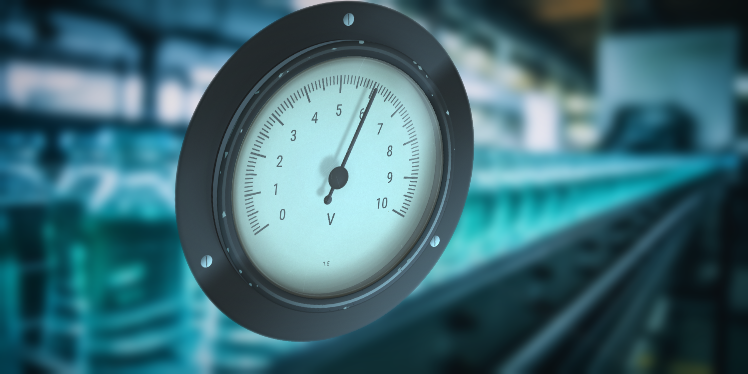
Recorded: value=6 unit=V
